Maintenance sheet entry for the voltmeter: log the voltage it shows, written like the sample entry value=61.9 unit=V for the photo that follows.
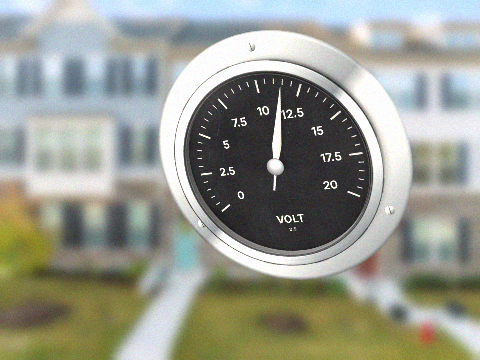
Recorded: value=11.5 unit=V
